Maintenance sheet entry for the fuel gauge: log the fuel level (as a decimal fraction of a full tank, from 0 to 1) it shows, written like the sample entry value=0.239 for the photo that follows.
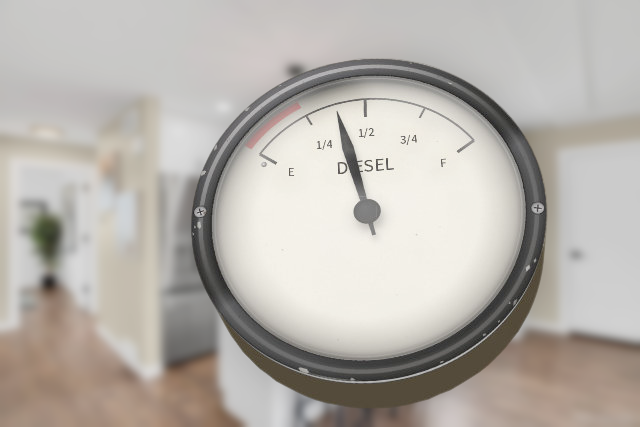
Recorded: value=0.375
